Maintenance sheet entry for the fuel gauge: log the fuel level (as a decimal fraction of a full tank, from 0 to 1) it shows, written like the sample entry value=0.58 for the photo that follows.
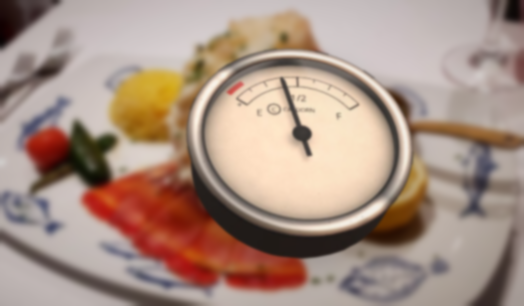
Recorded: value=0.375
